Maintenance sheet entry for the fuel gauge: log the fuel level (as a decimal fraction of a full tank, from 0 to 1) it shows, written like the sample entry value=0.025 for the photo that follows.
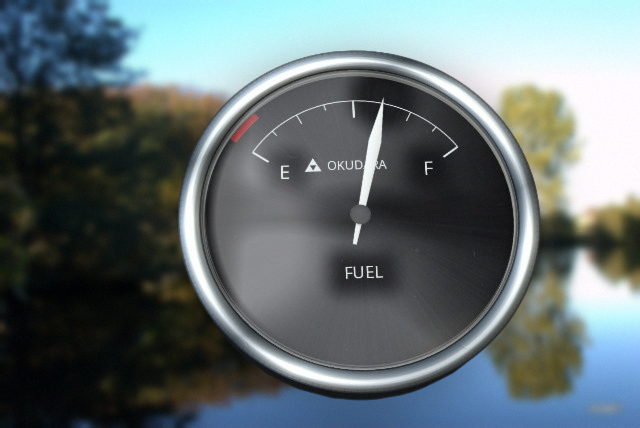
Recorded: value=0.625
